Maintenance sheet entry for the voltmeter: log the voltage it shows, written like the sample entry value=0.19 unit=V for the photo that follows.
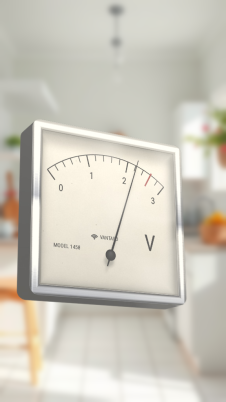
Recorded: value=2.2 unit=V
